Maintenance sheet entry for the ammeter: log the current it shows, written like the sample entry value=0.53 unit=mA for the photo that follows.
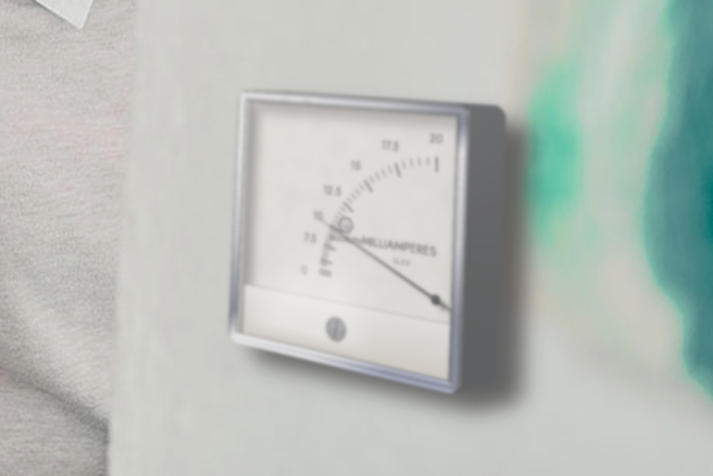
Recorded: value=10 unit=mA
